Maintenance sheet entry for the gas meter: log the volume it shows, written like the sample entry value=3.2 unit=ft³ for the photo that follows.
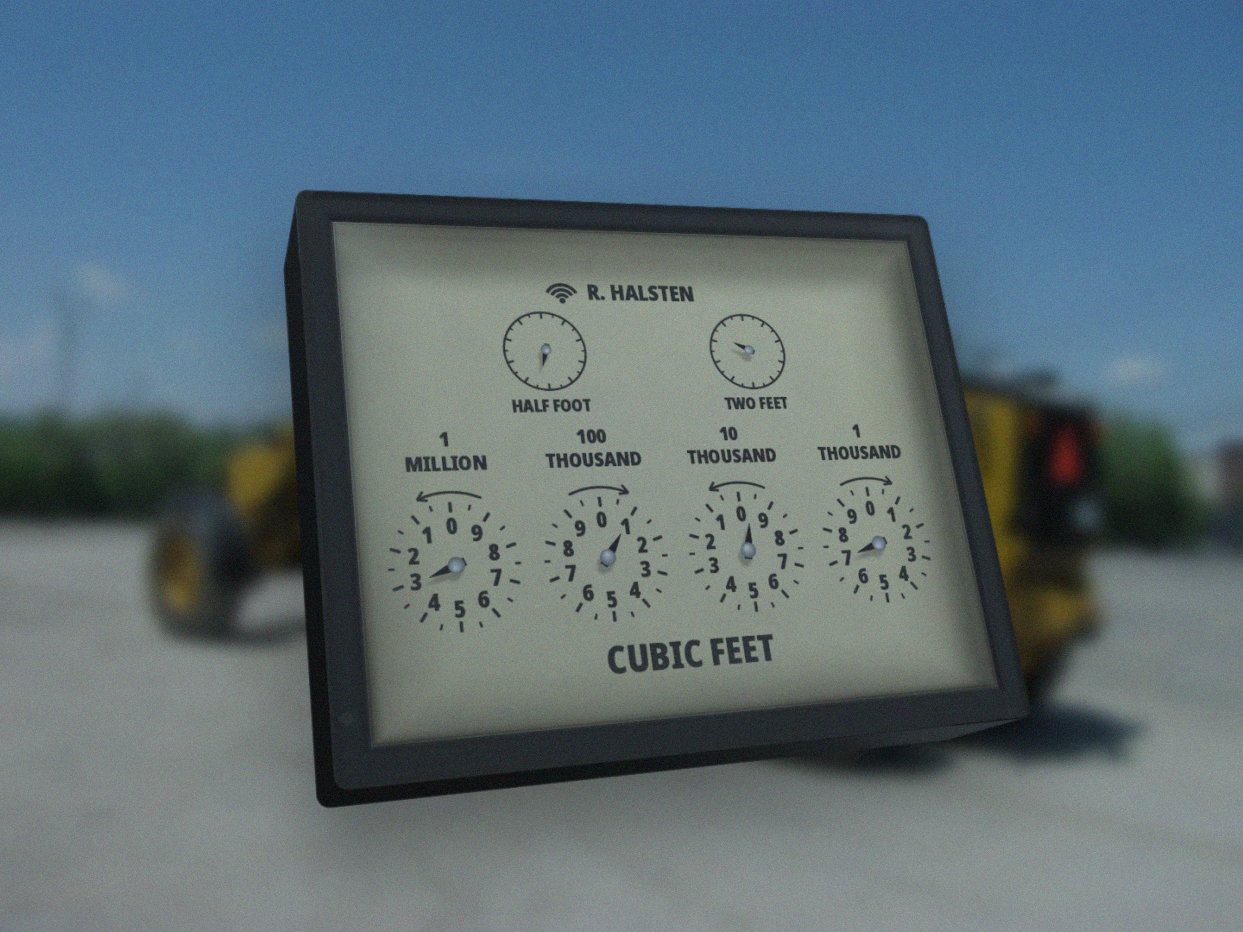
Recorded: value=309700 unit=ft³
